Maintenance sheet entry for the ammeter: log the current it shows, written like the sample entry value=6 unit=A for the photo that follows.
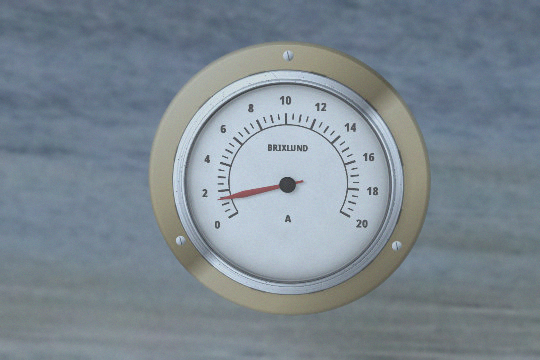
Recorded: value=1.5 unit=A
